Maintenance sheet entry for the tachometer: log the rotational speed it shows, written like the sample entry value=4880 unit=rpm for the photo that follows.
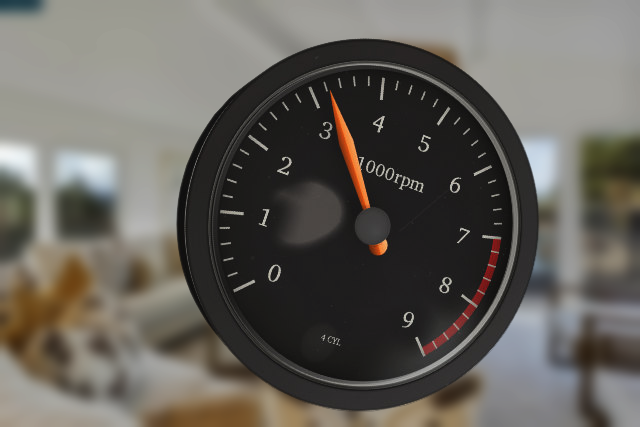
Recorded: value=3200 unit=rpm
